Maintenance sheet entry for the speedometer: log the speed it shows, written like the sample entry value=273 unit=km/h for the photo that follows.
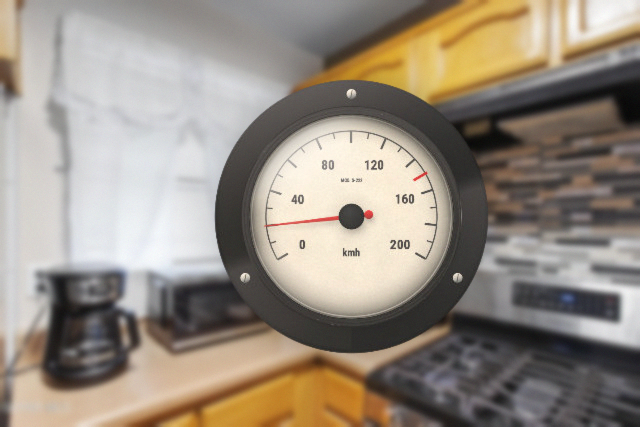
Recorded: value=20 unit=km/h
